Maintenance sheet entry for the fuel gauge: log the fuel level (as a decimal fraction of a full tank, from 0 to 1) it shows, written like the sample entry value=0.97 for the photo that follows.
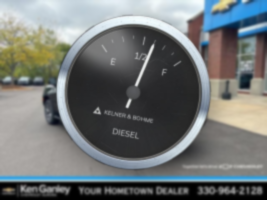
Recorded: value=0.625
